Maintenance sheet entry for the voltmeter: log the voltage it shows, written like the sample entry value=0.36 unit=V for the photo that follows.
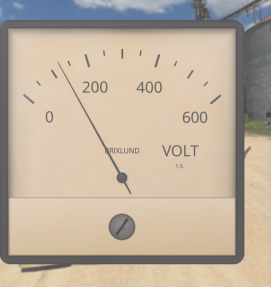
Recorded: value=125 unit=V
